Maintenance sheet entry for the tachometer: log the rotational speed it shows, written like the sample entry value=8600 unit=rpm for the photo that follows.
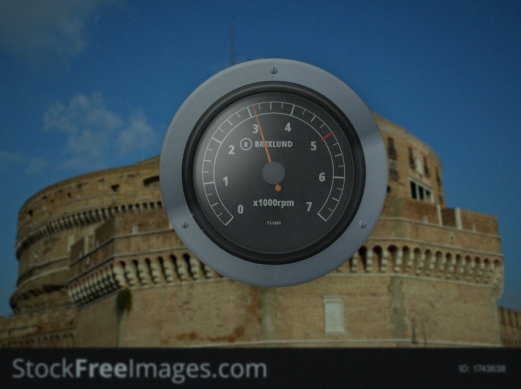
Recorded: value=3125 unit=rpm
